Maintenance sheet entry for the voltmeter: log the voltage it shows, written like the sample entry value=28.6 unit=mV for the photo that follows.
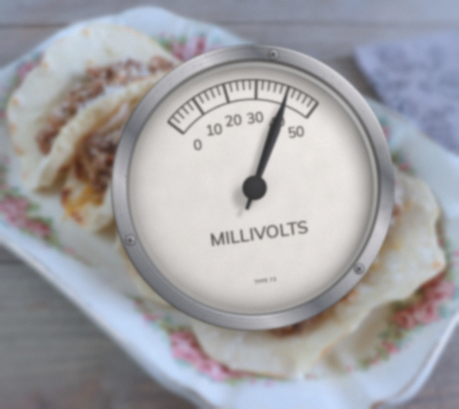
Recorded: value=40 unit=mV
